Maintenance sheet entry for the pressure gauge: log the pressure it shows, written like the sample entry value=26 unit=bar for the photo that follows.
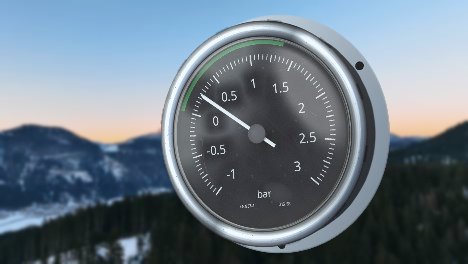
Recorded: value=0.25 unit=bar
